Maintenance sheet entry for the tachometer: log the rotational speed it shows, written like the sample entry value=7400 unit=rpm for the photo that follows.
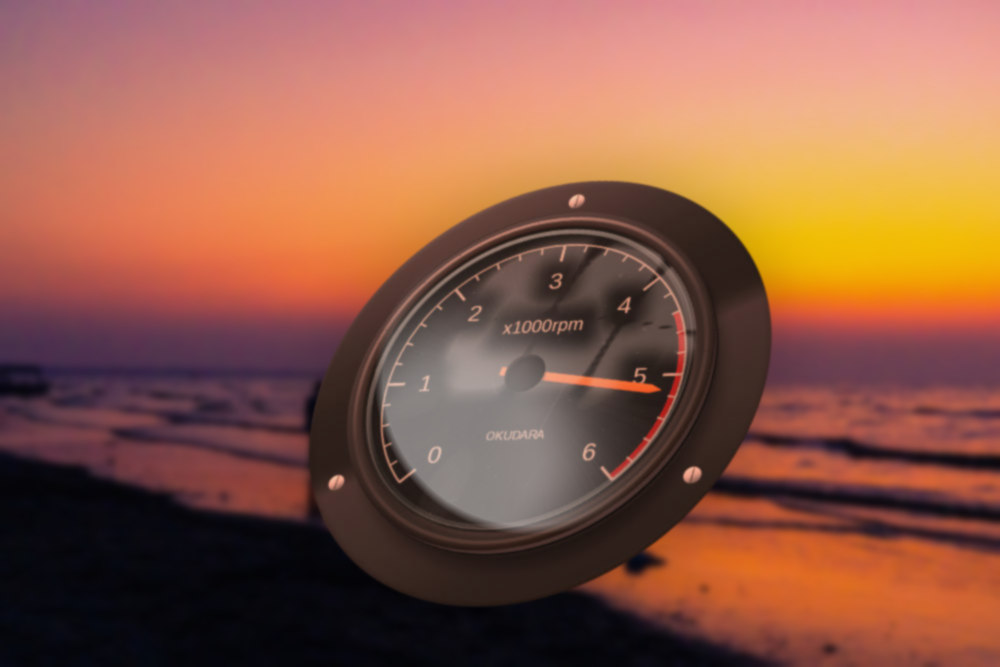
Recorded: value=5200 unit=rpm
